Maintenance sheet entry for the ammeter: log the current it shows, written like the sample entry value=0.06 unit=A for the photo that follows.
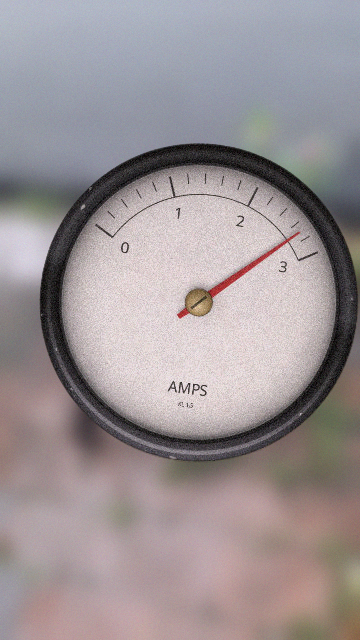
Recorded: value=2.7 unit=A
